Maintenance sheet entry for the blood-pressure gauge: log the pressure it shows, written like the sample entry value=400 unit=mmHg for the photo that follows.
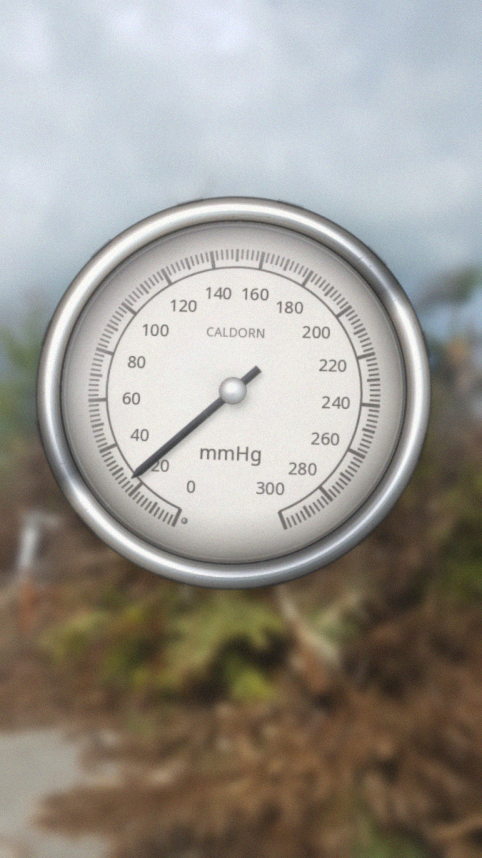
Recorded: value=24 unit=mmHg
